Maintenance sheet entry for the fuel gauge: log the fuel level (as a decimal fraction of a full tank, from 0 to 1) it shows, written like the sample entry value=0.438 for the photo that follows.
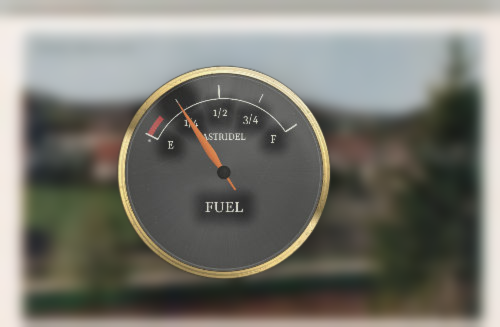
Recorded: value=0.25
